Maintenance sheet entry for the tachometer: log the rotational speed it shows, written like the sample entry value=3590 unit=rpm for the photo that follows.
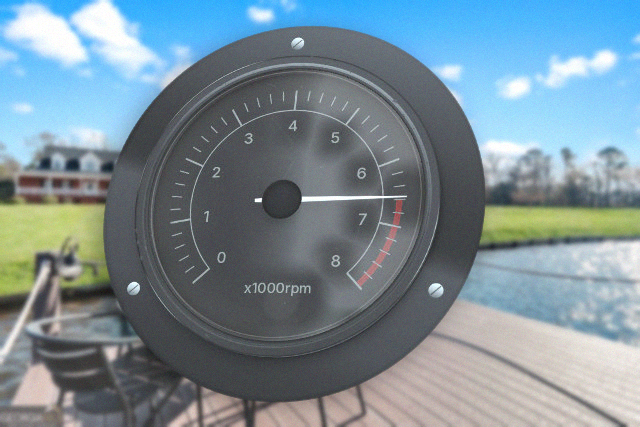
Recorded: value=6600 unit=rpm
